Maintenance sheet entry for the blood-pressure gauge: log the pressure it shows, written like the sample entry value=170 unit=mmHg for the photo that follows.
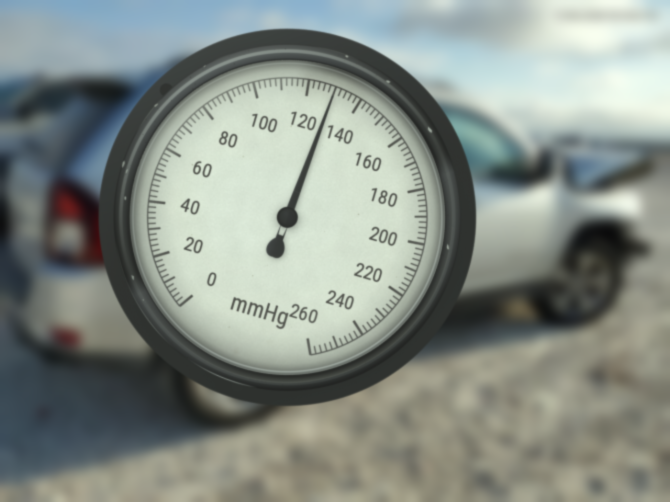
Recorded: value=130 unit=mmHg
